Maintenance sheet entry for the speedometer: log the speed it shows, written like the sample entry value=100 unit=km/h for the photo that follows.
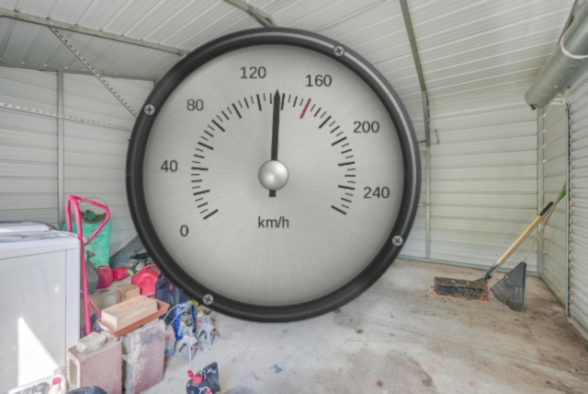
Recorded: value=135 unit=km/h
